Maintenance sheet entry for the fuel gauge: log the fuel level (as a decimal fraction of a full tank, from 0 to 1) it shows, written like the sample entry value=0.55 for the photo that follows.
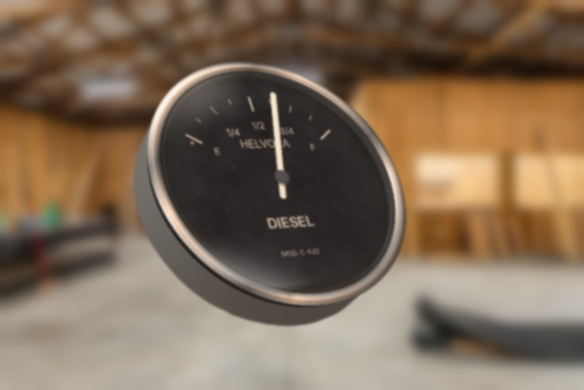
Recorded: value=0.625
